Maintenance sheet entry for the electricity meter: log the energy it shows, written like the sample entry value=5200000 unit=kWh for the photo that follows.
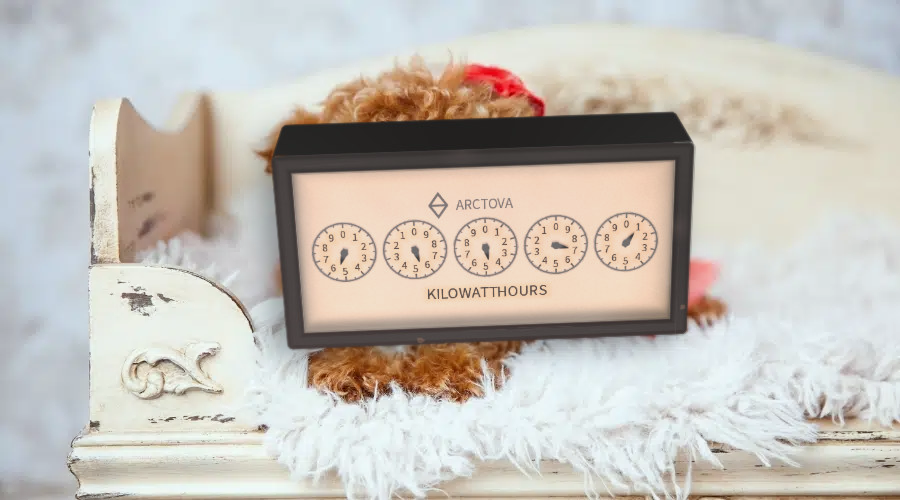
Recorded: value=55471 unit=kWh
